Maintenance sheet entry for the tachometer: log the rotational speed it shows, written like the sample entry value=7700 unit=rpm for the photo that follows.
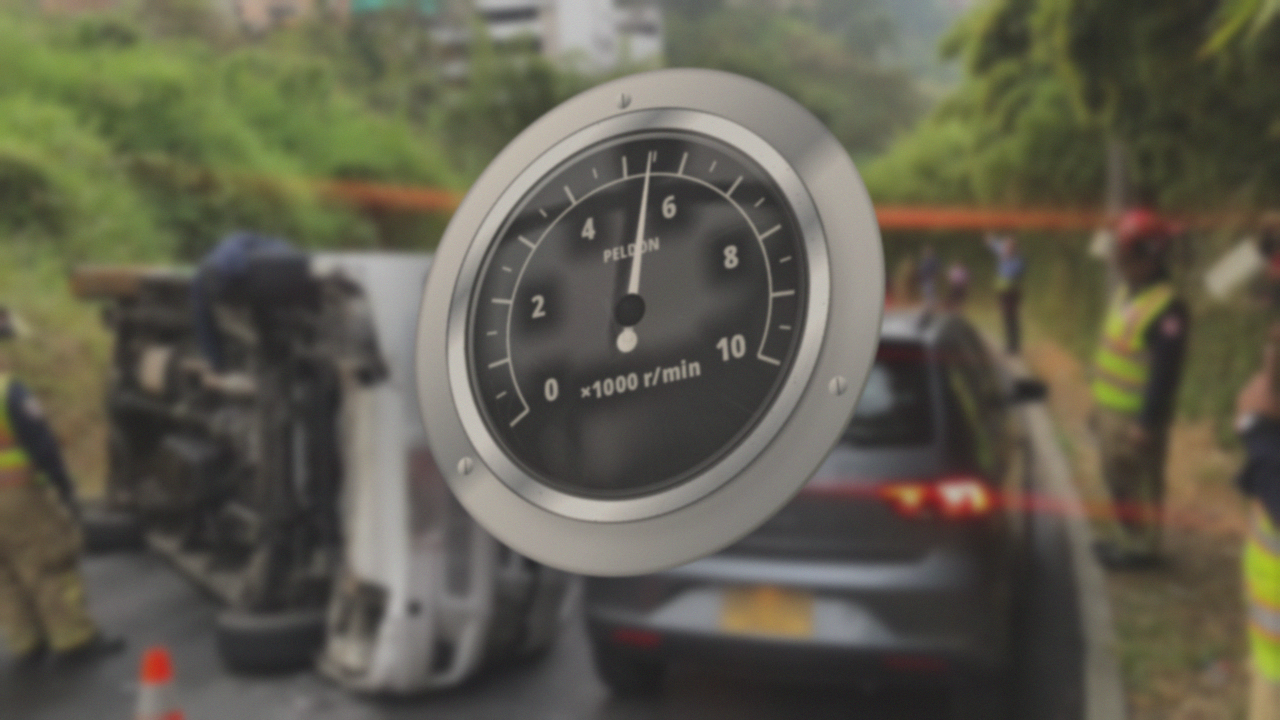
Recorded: value=5500 unit=rpm
